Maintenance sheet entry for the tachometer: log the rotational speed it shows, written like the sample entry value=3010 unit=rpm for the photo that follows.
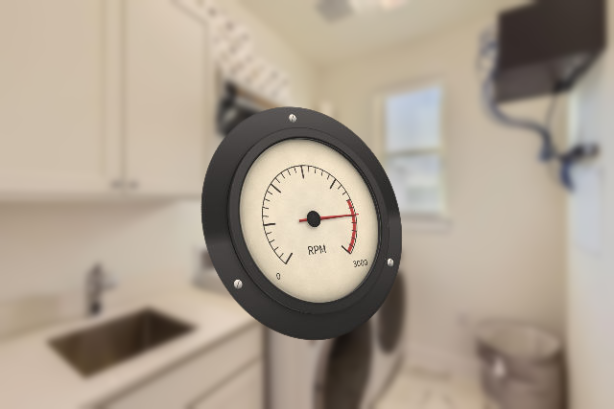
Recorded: value=2500 unit=rpm
